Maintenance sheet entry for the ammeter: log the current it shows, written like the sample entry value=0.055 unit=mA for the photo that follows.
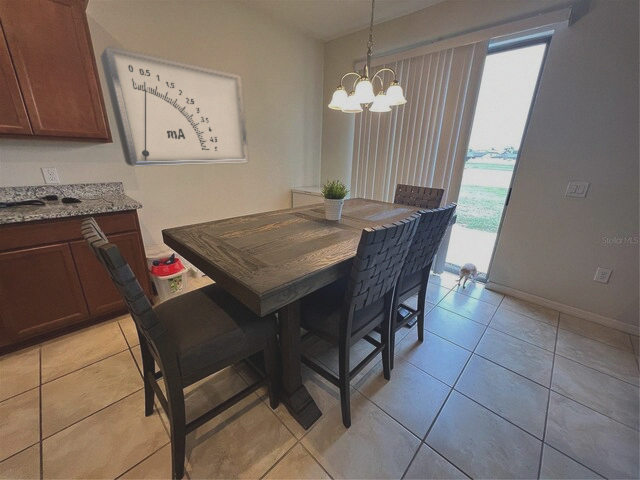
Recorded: value=0.5 unit=mA
